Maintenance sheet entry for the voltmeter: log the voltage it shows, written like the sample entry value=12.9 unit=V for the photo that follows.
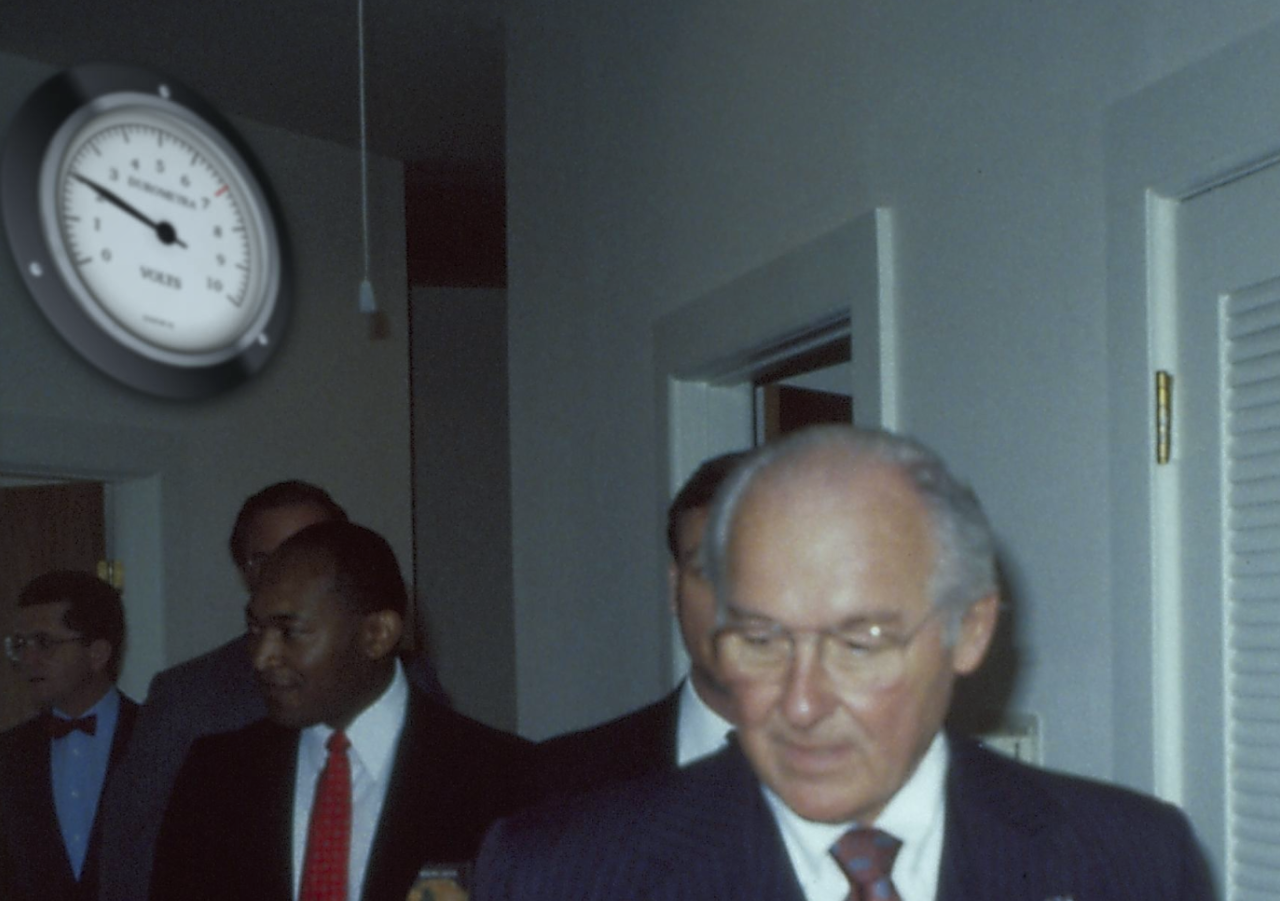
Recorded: value=2 unit=V
